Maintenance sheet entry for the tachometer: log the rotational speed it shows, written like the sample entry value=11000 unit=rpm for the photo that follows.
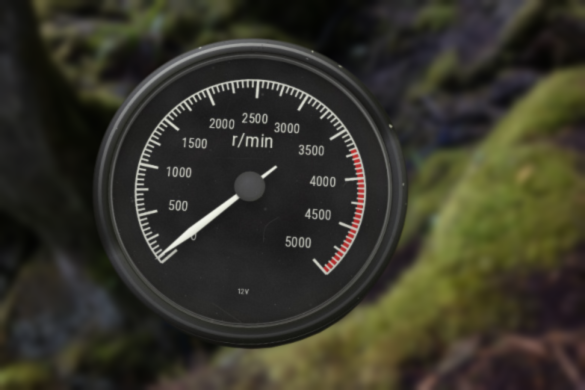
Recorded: value=50 unit=rpm
